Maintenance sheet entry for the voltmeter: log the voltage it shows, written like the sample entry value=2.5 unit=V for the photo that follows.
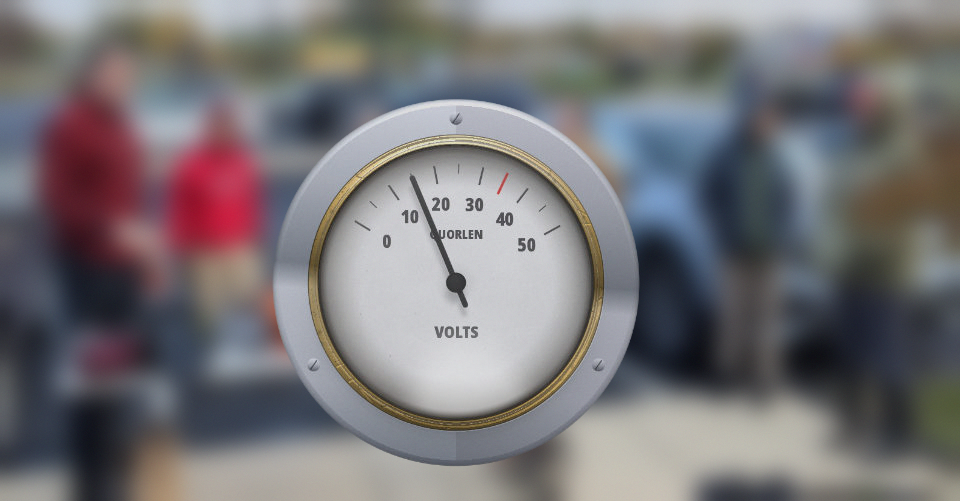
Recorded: value=15 unit=V
